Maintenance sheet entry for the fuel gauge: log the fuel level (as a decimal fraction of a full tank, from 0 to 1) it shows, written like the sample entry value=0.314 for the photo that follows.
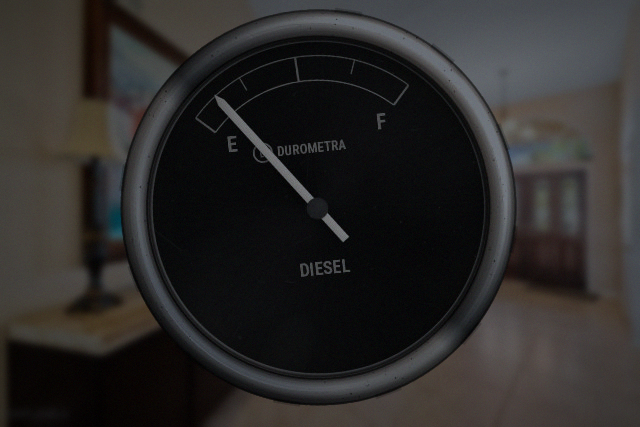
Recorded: value=0.125
